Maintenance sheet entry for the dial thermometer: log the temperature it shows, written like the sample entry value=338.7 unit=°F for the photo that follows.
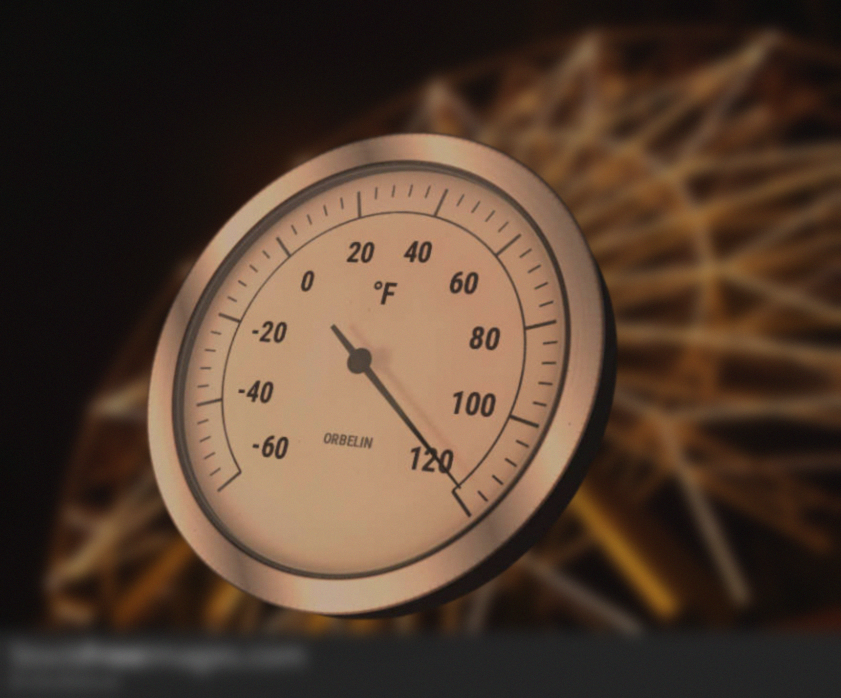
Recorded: value=118 unit=°F
